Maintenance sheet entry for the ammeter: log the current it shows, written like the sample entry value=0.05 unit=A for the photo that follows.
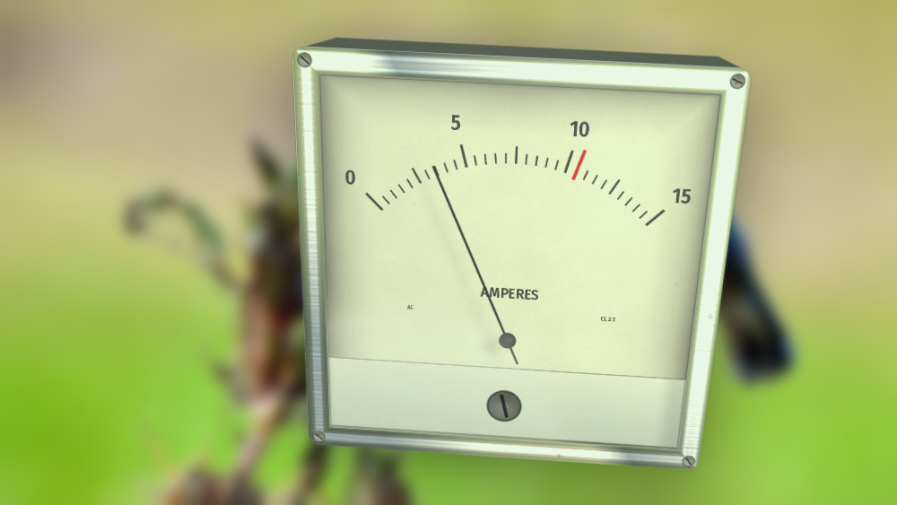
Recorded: value=3.5 unit=A
